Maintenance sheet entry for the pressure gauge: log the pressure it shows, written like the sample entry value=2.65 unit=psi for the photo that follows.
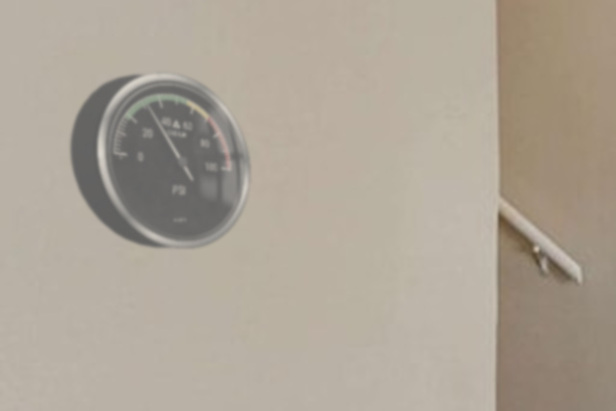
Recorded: value=30 unit=psi
